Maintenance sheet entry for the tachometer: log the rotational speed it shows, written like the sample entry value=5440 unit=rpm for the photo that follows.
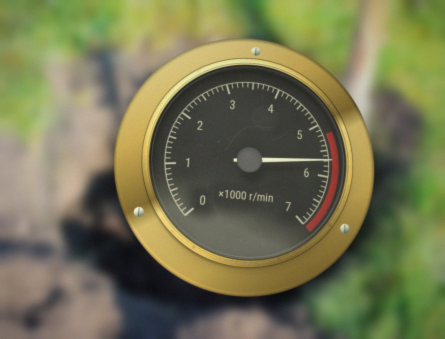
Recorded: value=5700 unit=rpm
